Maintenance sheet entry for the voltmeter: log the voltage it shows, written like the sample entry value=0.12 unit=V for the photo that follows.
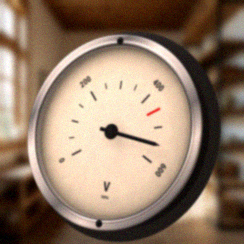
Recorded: value=550 unit=V
